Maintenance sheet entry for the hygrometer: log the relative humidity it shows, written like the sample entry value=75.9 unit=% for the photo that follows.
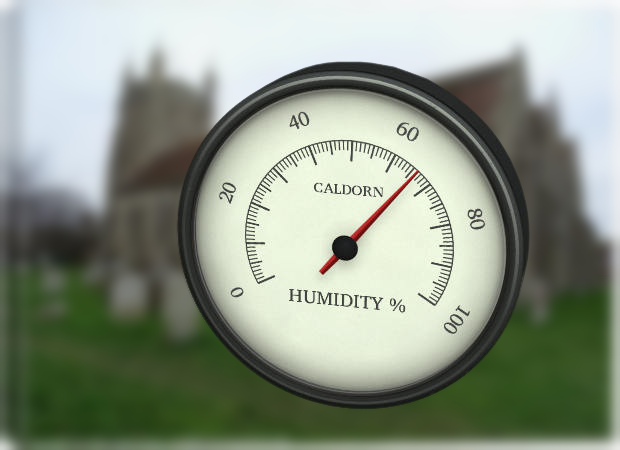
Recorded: value=66 unit=%
